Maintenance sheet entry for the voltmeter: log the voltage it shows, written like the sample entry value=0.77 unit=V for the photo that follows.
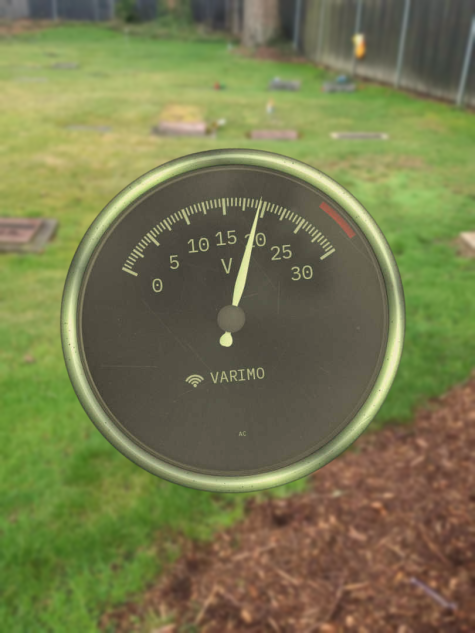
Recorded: value=19.5 unit=V
